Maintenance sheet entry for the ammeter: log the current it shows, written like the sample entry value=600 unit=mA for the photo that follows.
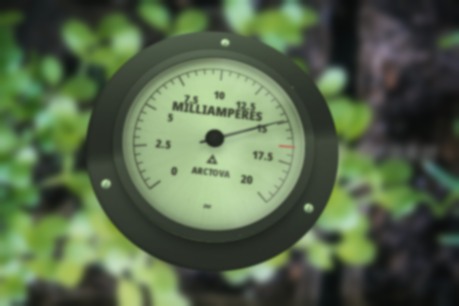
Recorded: value=15 unit=mA
